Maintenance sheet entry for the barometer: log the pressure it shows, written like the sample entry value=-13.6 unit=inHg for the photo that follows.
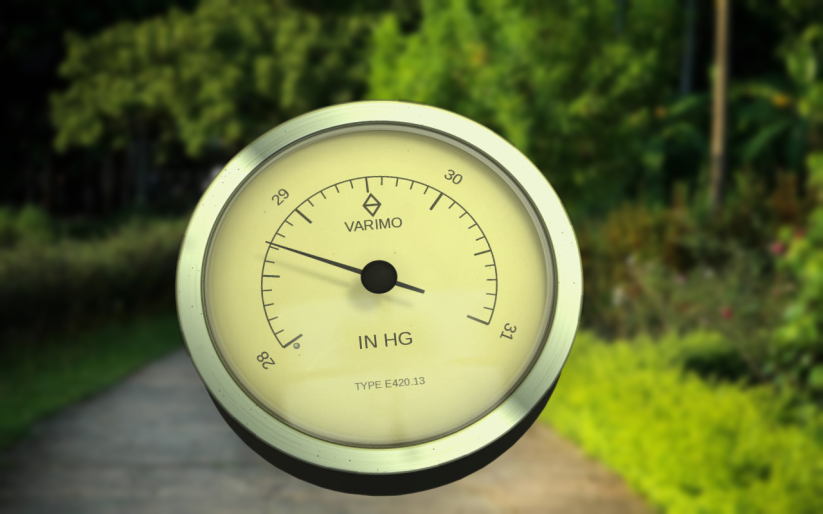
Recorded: value=28.7 unit=inHg
